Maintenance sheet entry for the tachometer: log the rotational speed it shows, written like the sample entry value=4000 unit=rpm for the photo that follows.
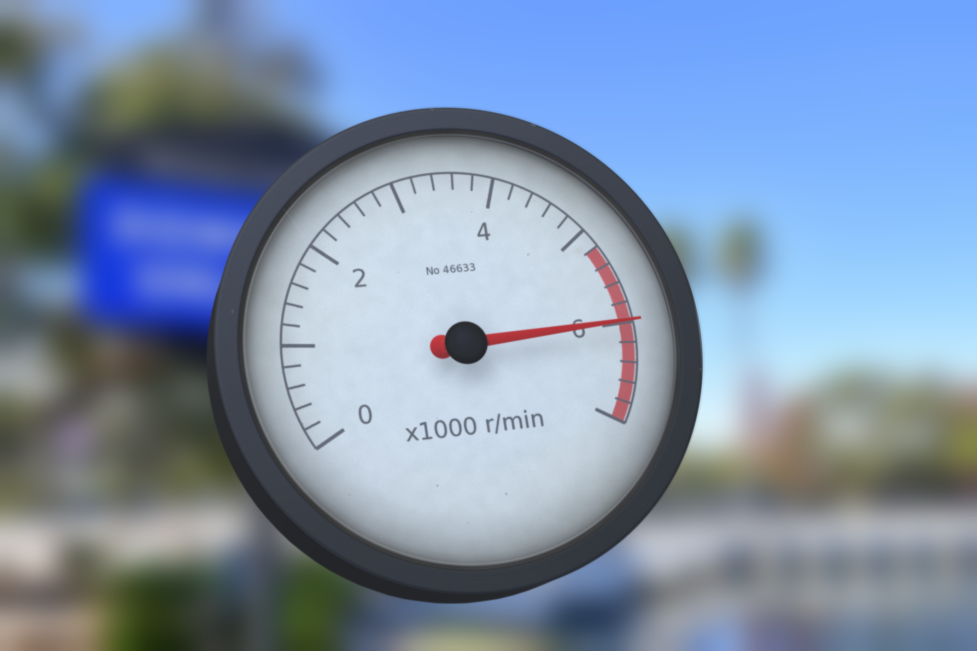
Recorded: value=6000 unit=rpm
